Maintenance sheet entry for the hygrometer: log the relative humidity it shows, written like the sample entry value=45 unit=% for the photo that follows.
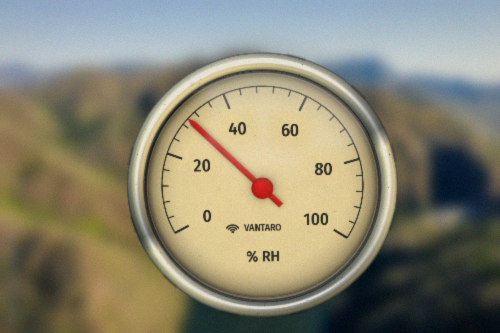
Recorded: value=30 unit=%
